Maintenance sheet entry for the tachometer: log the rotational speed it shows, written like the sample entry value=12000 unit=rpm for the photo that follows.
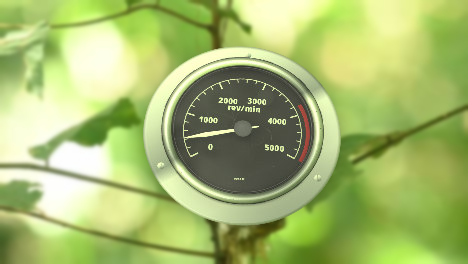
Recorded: value=400 unit=rpm
